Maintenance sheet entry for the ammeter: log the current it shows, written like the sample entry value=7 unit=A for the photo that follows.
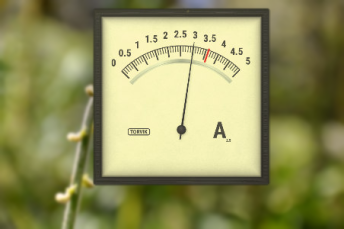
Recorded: value=3 unit=A
